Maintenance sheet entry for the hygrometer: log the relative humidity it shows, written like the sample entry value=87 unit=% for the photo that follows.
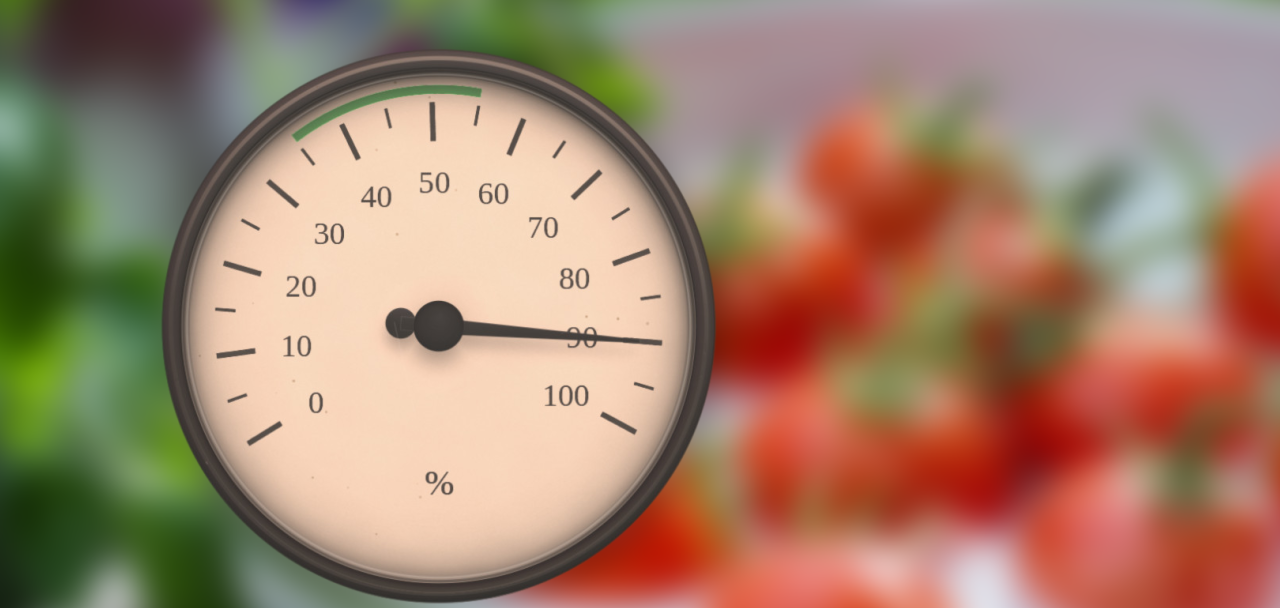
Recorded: value=90 unit=%
